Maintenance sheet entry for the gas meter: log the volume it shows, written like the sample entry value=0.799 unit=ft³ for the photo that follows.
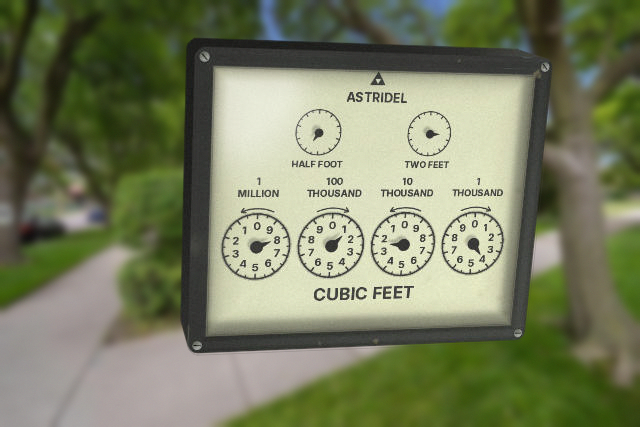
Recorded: value=812400 unit=ft³
